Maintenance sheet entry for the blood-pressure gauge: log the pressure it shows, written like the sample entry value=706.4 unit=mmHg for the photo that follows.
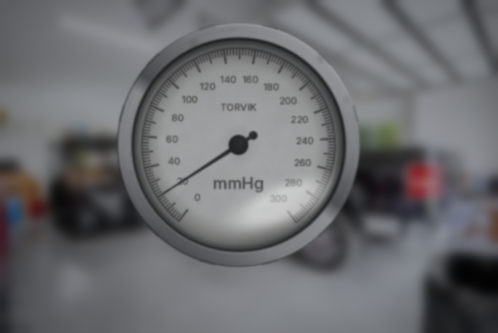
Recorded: value=20 unit=mmHg
